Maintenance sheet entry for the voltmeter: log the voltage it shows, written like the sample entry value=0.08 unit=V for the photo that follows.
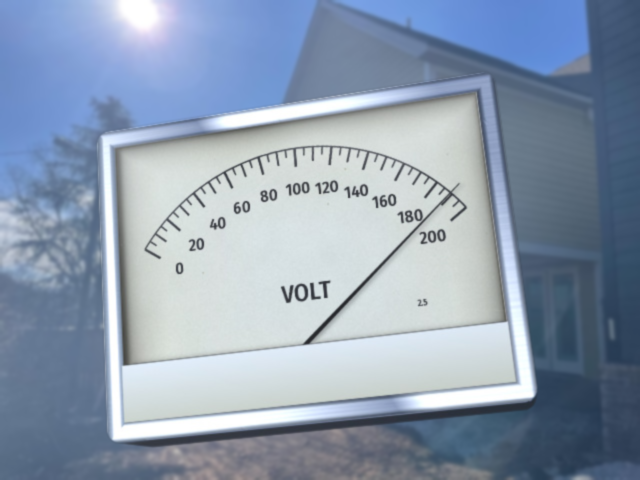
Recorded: value=190 unit=V
